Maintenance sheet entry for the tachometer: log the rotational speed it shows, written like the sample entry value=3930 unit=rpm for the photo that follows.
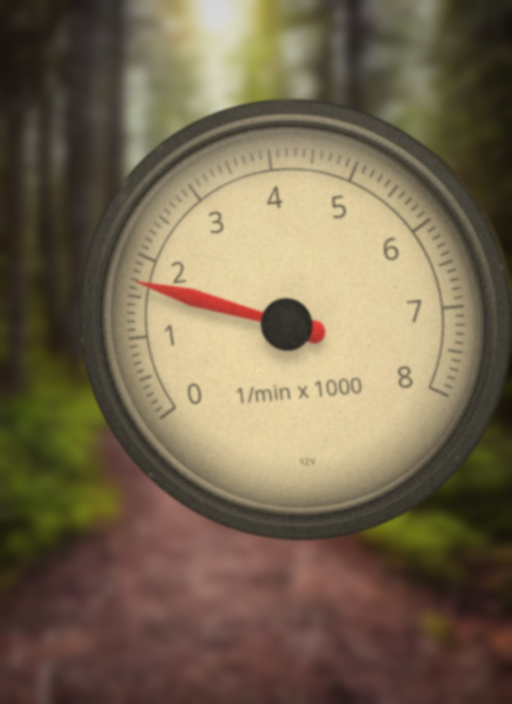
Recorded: value=1700 unit=rpm
